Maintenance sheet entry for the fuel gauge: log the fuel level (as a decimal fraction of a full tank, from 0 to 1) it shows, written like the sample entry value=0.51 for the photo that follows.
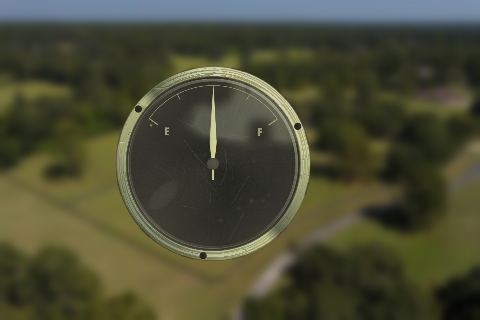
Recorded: value=0.5
